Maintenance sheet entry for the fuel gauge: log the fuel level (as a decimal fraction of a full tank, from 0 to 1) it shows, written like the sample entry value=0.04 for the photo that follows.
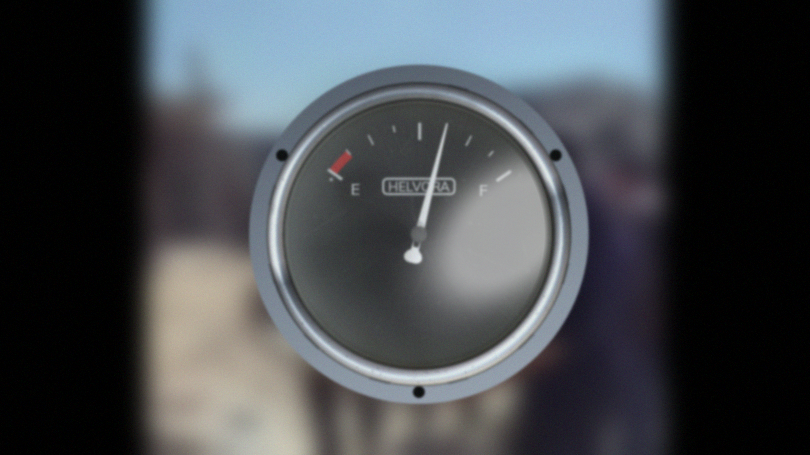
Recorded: value=0.625
